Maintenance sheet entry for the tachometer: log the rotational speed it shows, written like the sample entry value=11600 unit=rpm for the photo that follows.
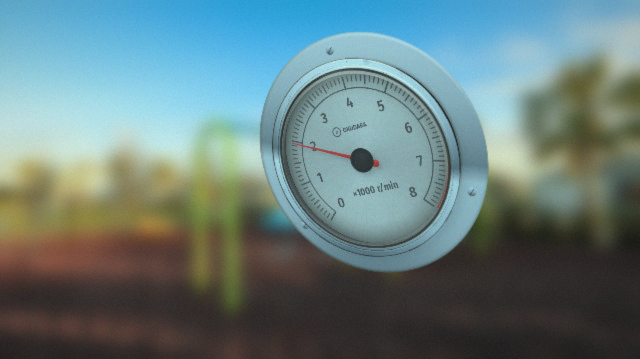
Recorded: value=2000 unit=rpm
